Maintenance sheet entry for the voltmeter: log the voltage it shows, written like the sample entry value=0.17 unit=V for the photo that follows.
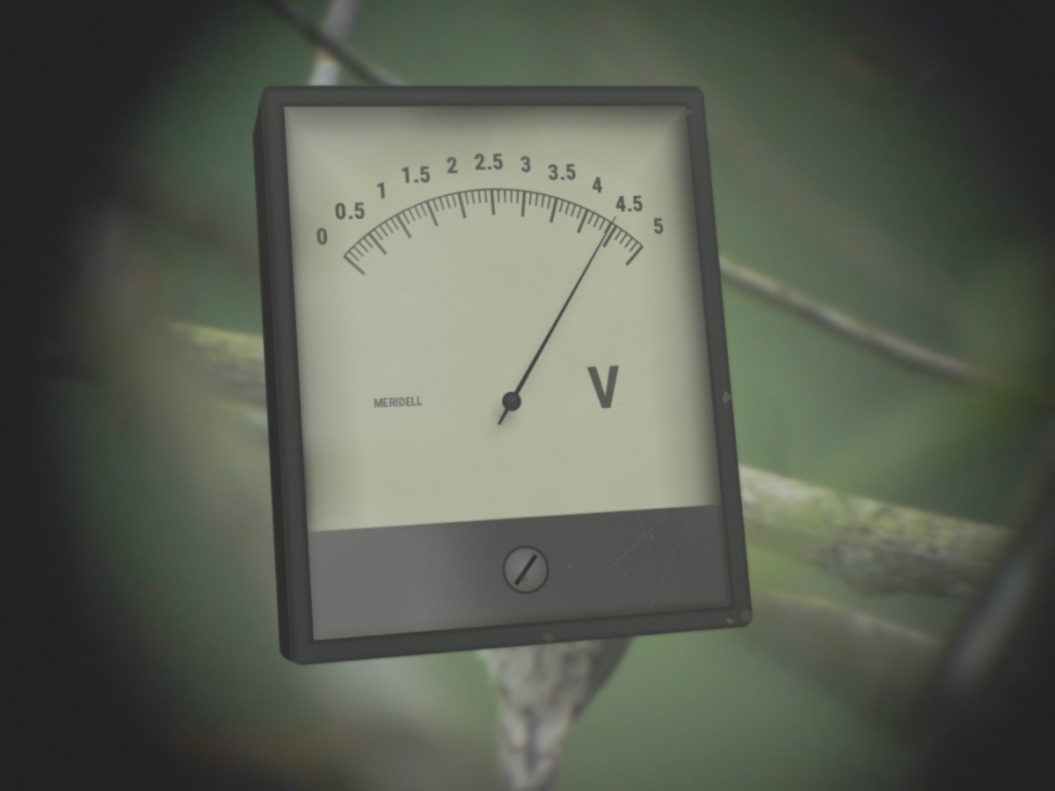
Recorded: value=4.4 unit=V
